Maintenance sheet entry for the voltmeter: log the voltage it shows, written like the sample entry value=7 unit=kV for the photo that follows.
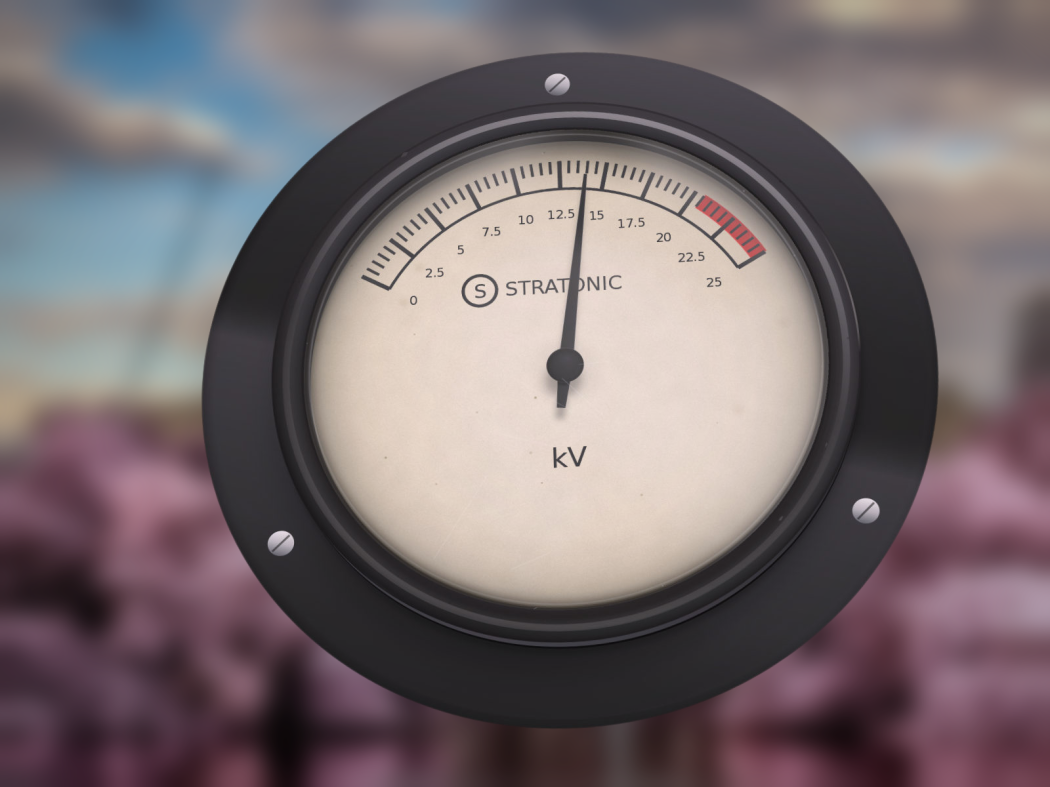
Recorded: value=14 unit=kV
